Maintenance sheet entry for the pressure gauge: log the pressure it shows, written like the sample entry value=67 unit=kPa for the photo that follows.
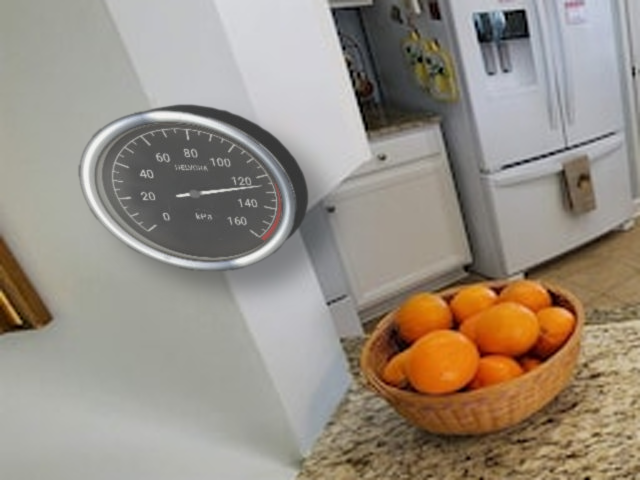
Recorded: value=125 unit=kPa
